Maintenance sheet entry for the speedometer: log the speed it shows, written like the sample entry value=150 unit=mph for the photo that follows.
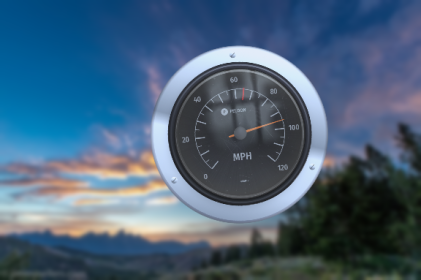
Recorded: value=95 unit=mph
